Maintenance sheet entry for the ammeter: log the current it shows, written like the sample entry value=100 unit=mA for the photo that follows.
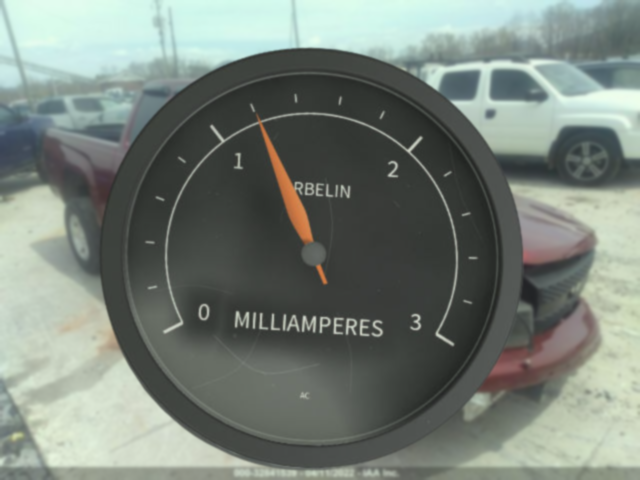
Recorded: value=1.2 unit=mA
